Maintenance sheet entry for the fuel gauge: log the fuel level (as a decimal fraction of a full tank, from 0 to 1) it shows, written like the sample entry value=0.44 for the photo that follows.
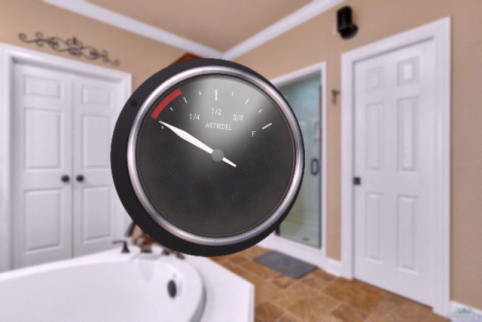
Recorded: value=0
